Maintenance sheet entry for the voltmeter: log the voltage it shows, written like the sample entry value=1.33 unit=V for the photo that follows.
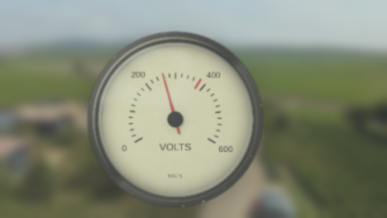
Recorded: value=260 unit=V
